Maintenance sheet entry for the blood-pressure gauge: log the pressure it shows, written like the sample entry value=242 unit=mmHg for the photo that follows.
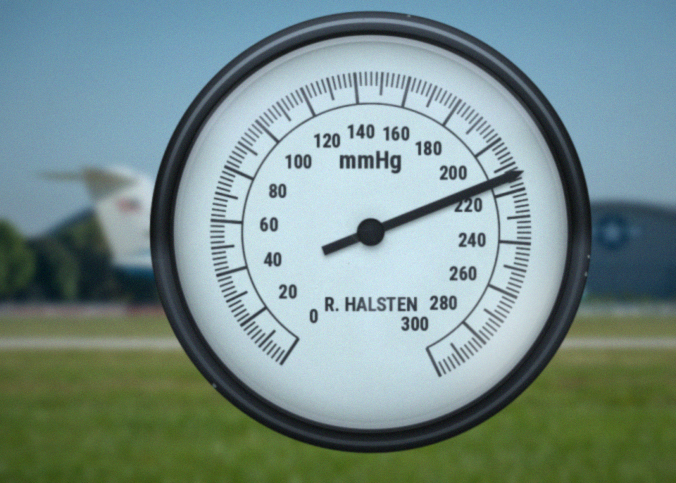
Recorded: value=214 unit=mmHg
